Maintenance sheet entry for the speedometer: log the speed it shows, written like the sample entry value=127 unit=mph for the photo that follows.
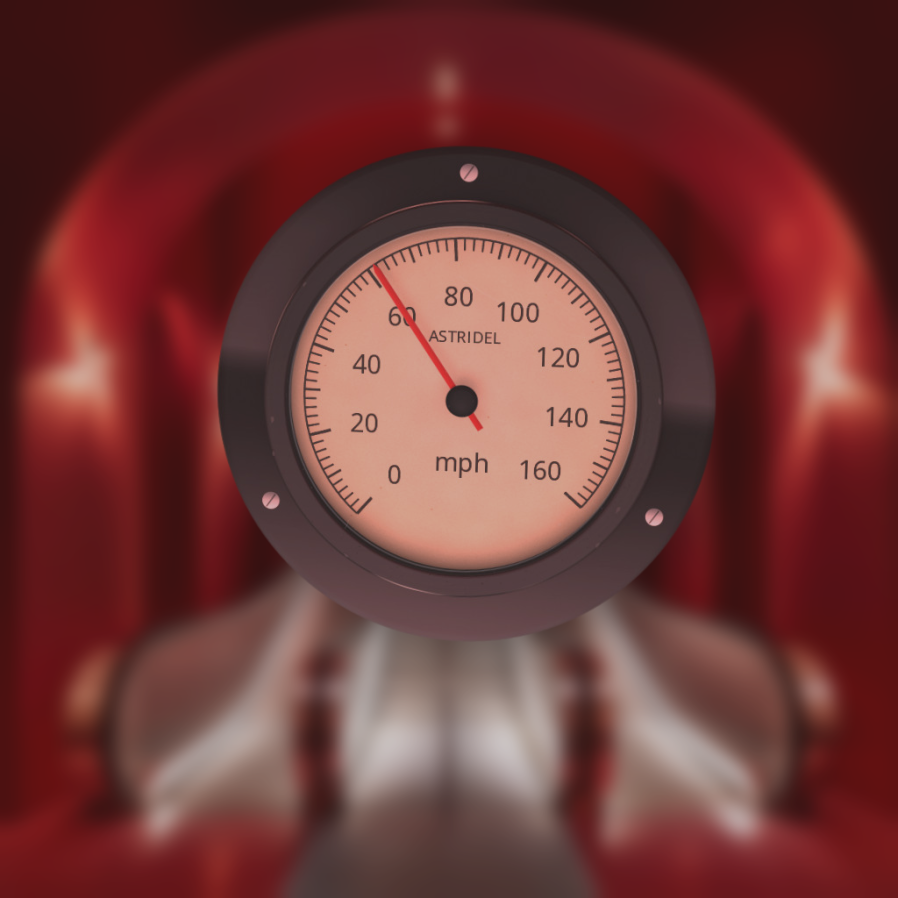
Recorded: value=62 unit=mph
